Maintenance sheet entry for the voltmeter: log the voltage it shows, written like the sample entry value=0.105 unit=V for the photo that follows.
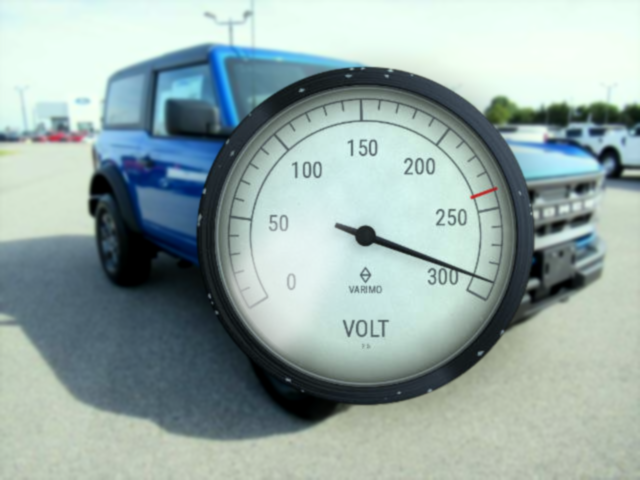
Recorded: value=290 unit=V
